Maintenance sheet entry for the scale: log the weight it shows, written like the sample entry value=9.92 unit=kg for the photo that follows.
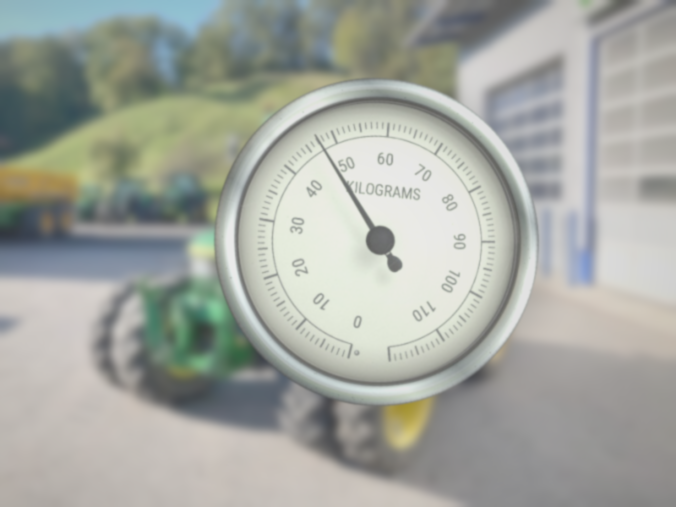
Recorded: value=47 unit=kg
